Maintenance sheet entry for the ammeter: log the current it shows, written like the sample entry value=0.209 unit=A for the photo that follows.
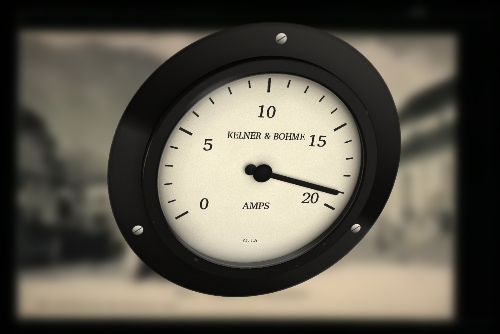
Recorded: value=19 unit=A
